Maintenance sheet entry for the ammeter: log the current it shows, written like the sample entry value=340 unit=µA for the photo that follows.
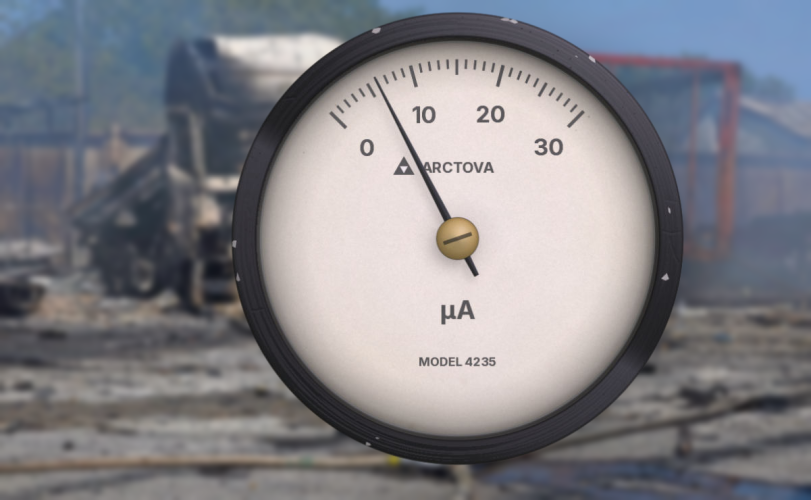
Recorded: value=6 unit=µA
